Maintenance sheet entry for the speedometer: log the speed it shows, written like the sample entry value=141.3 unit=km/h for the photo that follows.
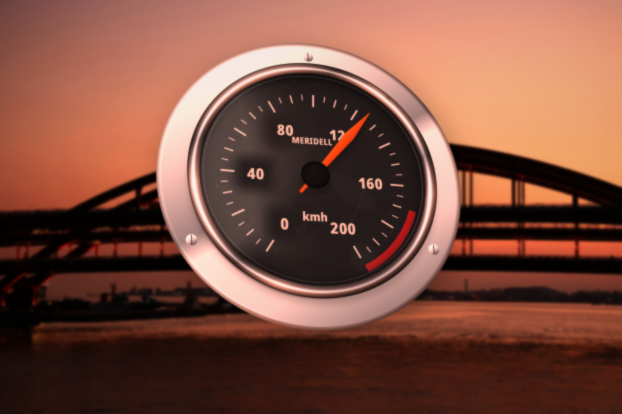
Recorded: value=125 unit=km/h
